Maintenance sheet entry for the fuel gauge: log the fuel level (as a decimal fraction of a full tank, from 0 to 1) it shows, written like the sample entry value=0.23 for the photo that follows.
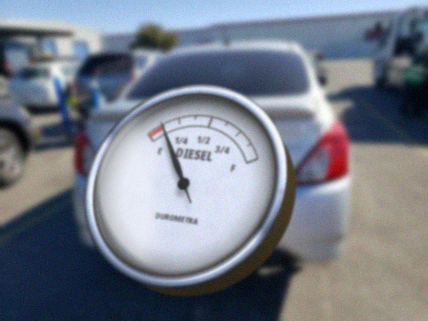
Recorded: value=0.125
